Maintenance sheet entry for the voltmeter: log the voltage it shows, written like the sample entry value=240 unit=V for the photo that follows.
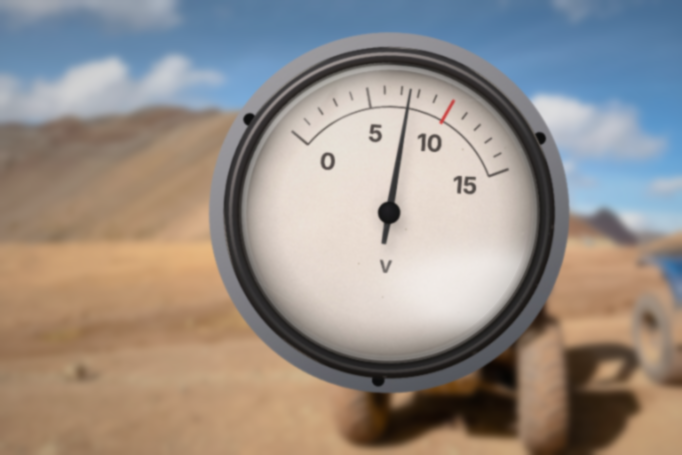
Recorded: value=7.5 unit=V
